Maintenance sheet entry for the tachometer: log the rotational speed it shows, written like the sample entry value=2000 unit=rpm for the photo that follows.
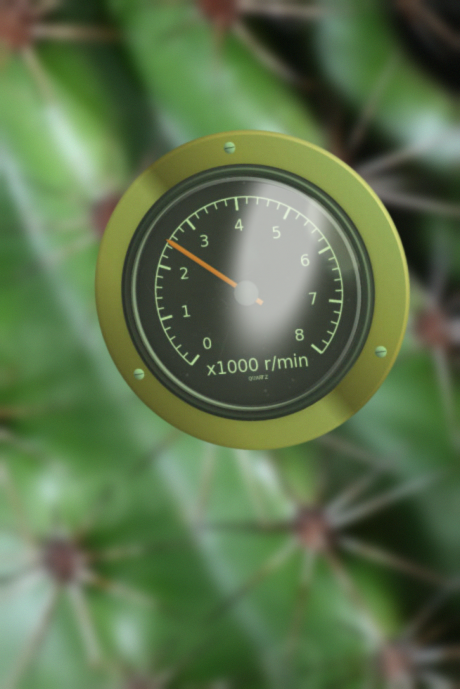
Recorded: value=2500 unit=rpm
